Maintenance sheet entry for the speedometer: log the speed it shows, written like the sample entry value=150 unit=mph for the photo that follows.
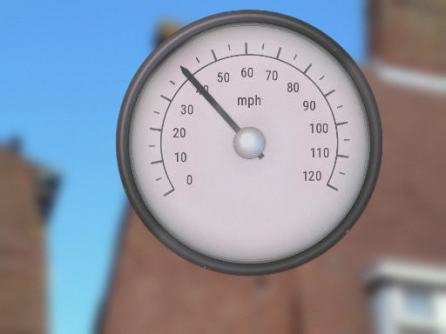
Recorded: value=40 unit=mph
